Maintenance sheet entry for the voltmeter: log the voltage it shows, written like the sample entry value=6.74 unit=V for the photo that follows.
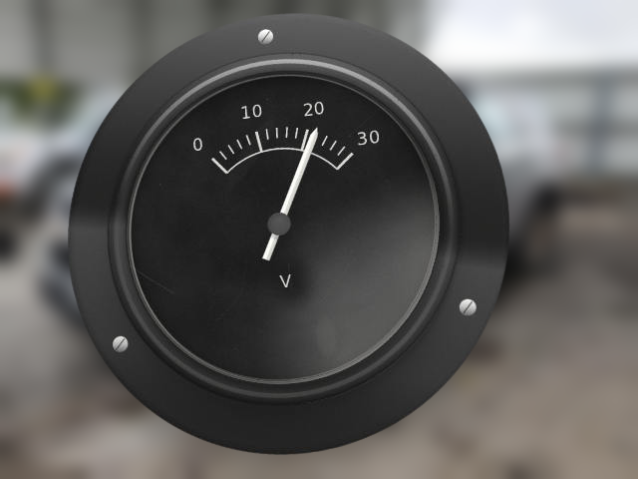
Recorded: value=22 unit=V
